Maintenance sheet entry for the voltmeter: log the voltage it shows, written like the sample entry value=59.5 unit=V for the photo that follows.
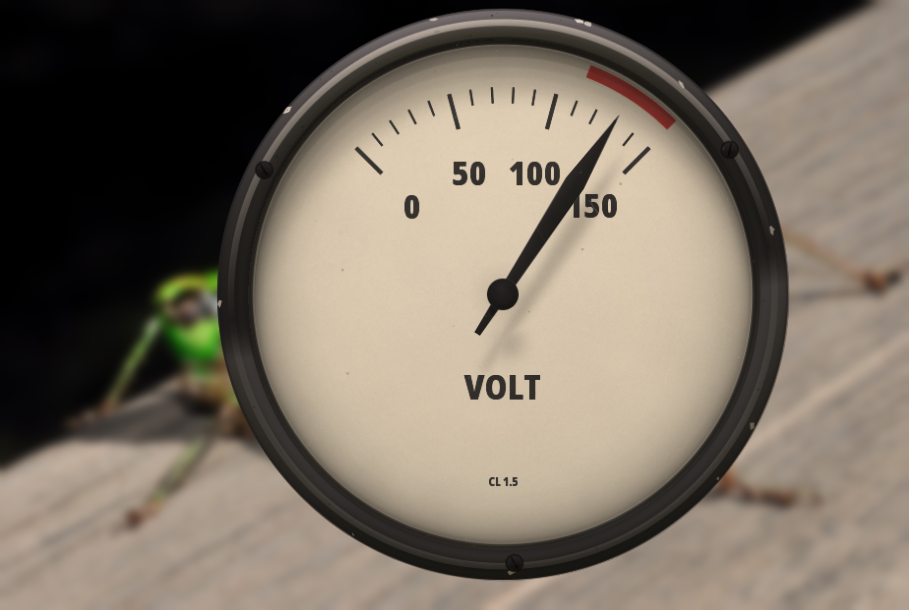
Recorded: value=130 unit=V
